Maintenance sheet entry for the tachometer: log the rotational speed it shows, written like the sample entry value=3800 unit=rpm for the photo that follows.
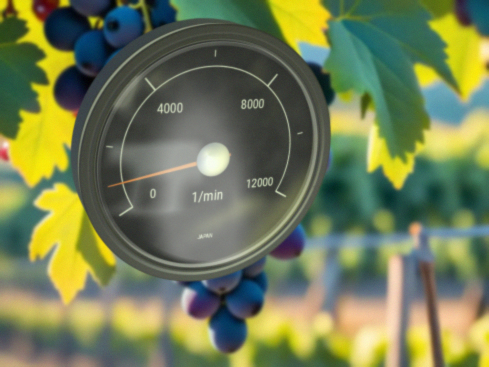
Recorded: value=1000 unit=rpm
